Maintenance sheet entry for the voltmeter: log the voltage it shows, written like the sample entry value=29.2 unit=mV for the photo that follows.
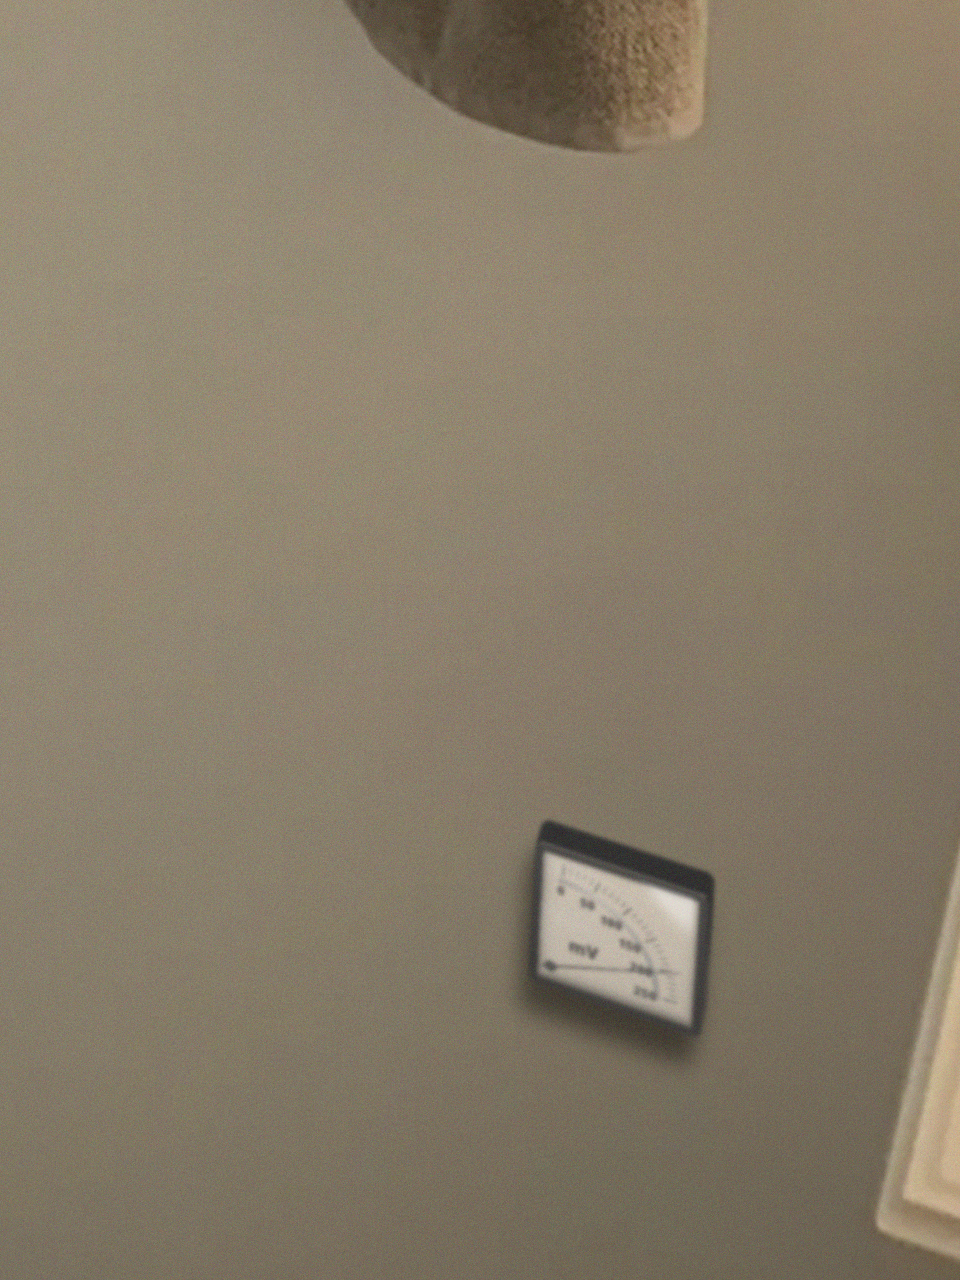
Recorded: value=200 unit=mV
